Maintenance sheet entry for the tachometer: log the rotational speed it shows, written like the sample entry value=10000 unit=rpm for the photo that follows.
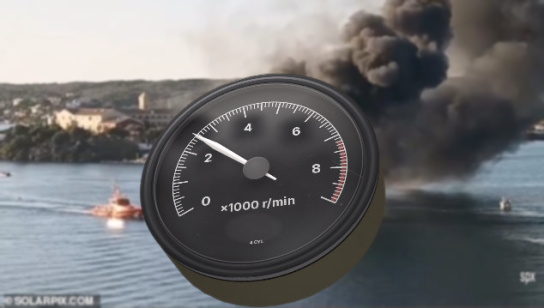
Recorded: value=2500 unit=rpm
